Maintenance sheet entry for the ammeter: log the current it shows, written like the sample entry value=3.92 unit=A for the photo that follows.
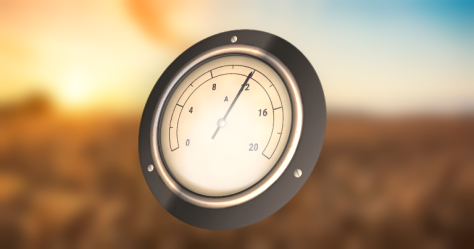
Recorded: value=12 unit=A
